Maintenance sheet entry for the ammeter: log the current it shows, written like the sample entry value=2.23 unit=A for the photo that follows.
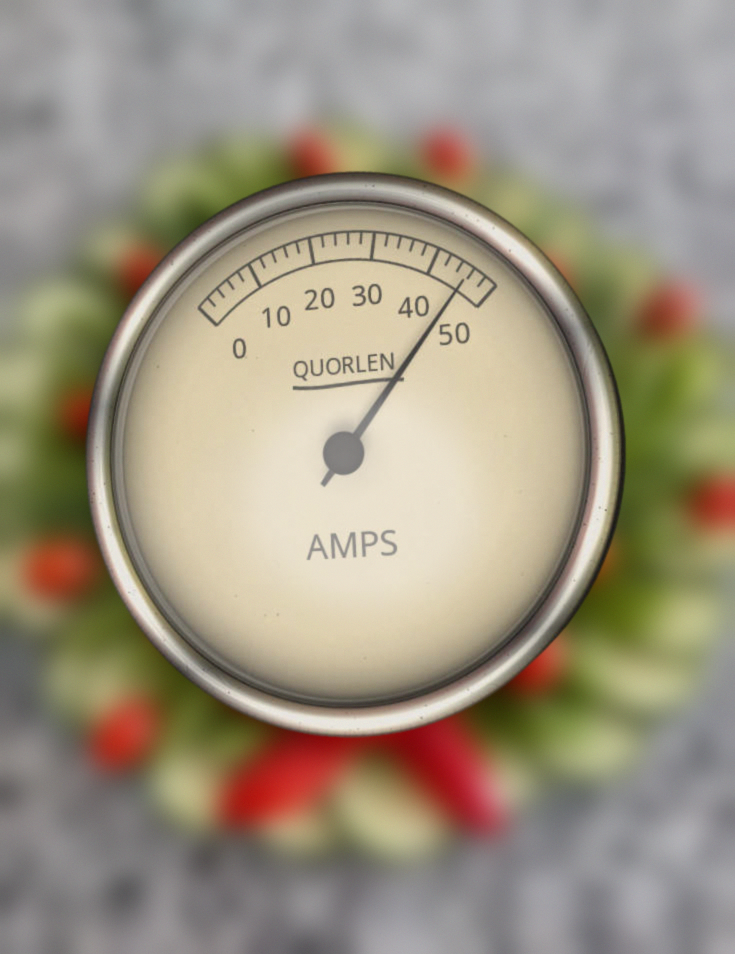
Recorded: value=46 unit=A
